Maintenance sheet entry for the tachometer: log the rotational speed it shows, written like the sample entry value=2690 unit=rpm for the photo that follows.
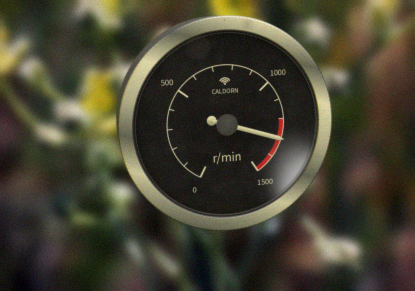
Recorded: value=1300 unit=rpm
